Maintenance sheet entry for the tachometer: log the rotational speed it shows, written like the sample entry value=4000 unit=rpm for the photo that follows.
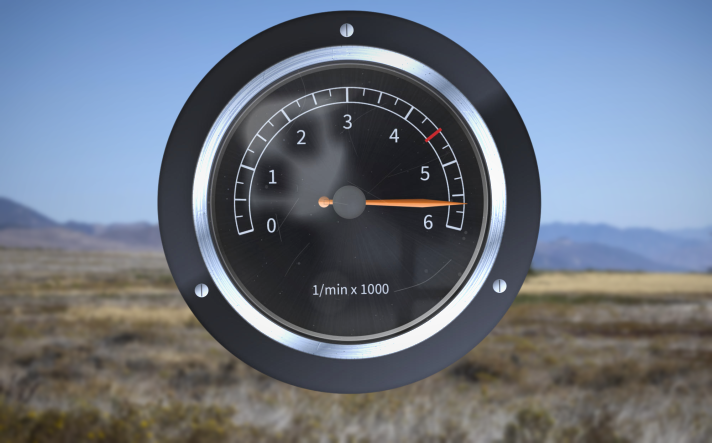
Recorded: value=5625 unit=rpm
